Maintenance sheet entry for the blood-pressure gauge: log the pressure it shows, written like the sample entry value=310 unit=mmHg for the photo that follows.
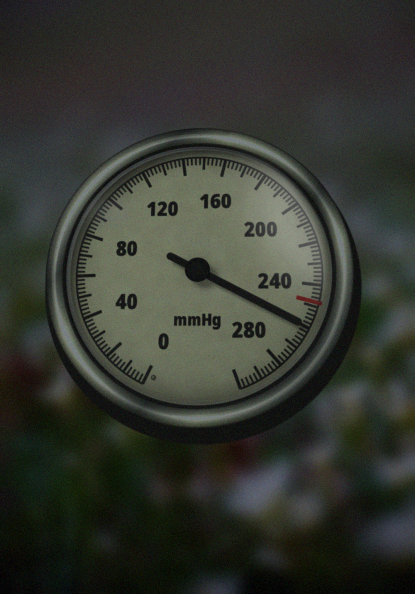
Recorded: value=260 unit=mmHg
